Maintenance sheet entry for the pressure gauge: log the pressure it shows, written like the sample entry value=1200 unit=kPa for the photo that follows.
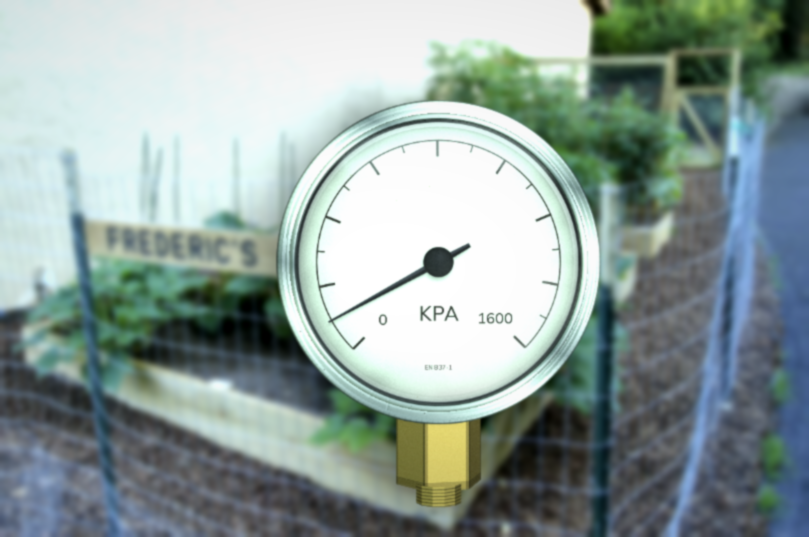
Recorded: value=100 unit=kPa
